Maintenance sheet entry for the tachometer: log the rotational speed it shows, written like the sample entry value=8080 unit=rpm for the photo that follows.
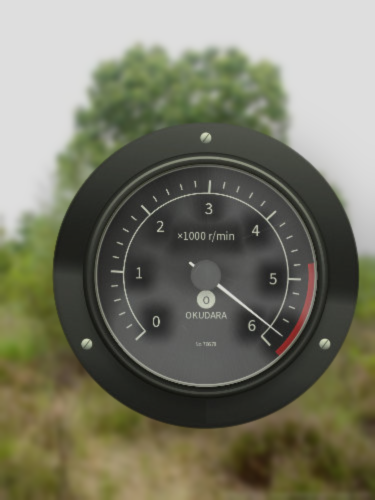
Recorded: value=5800 unit=rpm
